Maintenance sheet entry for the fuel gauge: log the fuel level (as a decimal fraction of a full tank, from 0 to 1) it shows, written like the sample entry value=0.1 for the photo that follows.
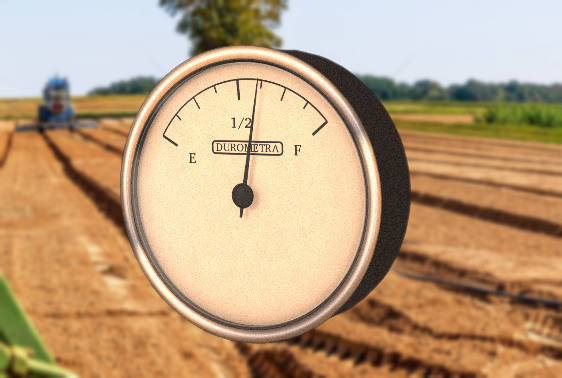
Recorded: value=0.625
